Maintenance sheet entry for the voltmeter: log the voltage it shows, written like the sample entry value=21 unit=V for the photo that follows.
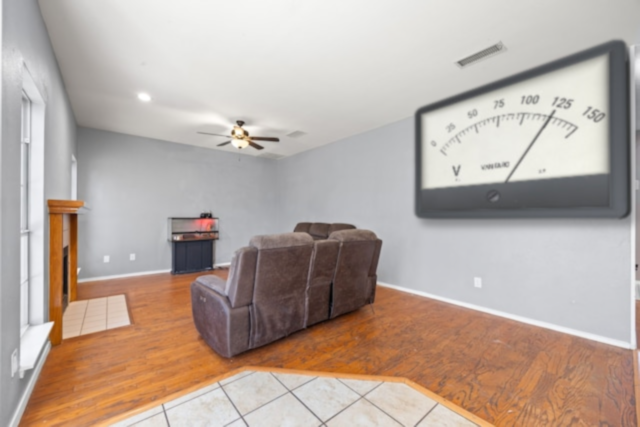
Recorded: value=125 unit=V
